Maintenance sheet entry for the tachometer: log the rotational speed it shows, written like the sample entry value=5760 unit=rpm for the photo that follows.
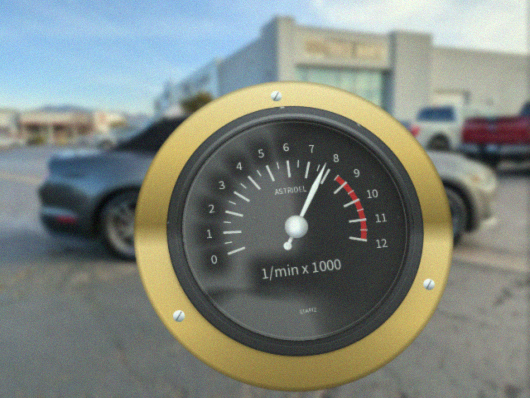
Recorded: value=7750 unit=rpm
